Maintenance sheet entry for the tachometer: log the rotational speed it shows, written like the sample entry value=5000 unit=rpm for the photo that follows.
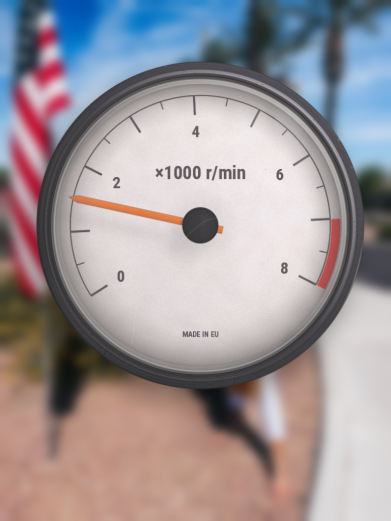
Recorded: value=1500 unit=rpm
